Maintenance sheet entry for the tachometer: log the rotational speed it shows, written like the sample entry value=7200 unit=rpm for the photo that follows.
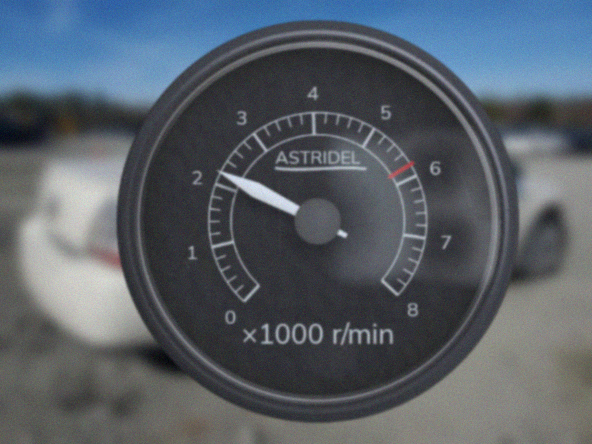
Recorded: value=2200 unit=rpm
